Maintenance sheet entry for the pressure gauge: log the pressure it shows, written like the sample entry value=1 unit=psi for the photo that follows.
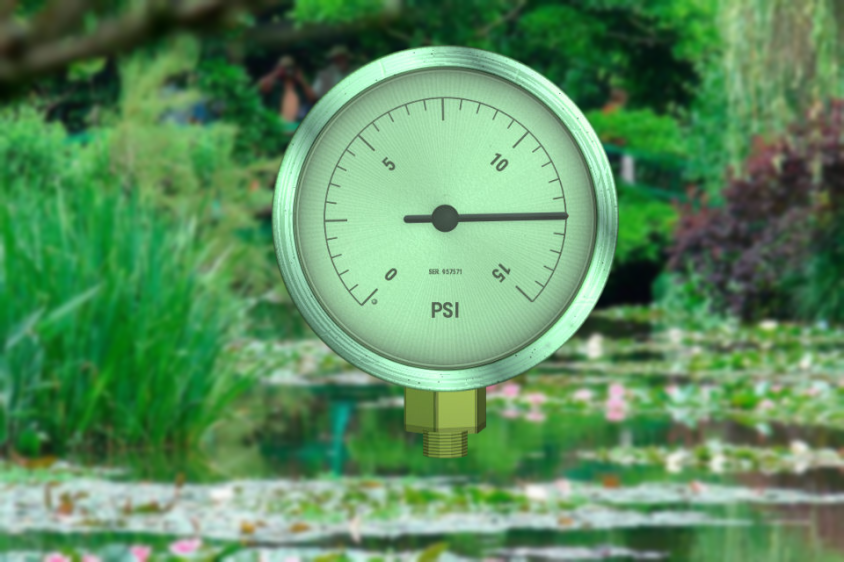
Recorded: value=12.5 unit=psi
